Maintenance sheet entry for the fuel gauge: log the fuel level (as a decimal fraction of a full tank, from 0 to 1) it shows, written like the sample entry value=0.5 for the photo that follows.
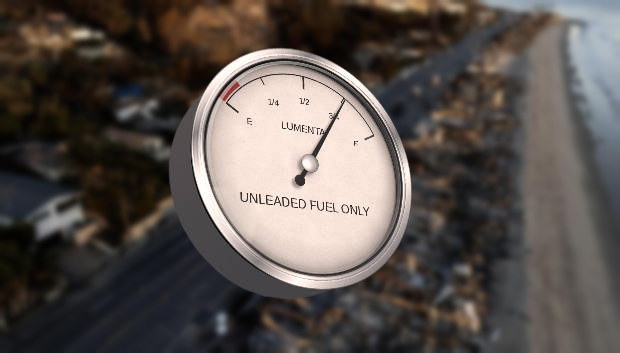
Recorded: value=0.75
